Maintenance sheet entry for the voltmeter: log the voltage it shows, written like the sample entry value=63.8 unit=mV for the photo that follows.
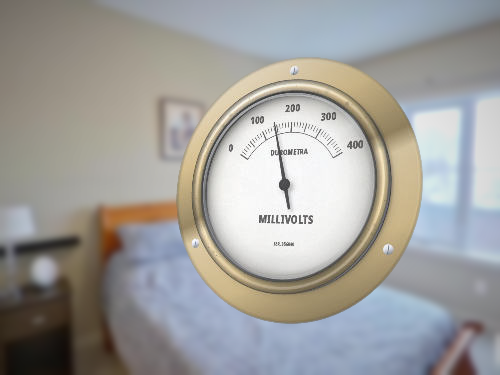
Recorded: value=150 unit=mV
